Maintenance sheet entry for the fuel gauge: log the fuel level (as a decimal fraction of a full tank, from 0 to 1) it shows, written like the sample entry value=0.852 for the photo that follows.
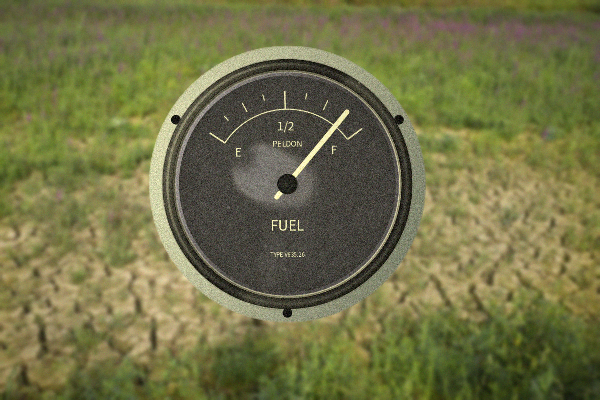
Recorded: value=0.875
